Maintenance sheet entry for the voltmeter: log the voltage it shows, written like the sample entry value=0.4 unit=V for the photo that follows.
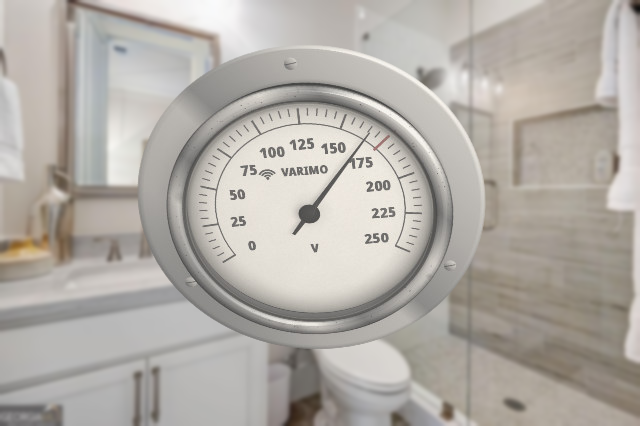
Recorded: value=165 unit=V
